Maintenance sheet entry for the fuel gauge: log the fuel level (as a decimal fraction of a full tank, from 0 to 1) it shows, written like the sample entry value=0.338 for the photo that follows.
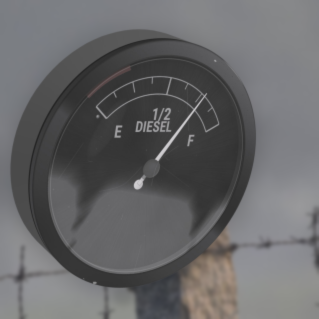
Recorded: value=0.75
